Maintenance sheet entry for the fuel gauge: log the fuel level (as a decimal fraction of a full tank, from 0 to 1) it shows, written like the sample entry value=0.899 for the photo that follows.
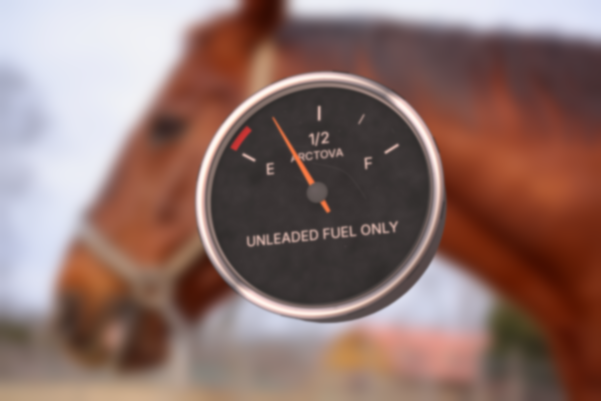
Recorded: value=0.25
